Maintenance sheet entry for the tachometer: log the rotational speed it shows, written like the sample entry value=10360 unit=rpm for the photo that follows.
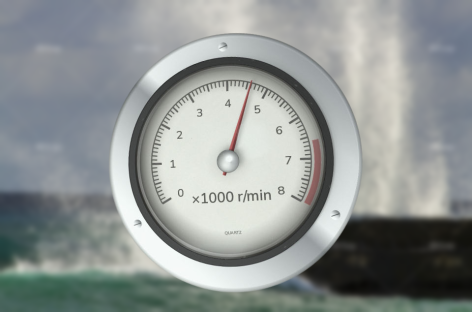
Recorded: value=4600 unit=rpm
